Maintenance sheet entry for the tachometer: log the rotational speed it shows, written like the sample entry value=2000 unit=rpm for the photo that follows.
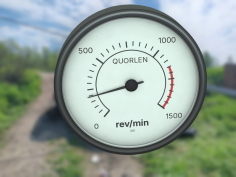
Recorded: value=200 unit=rpm
